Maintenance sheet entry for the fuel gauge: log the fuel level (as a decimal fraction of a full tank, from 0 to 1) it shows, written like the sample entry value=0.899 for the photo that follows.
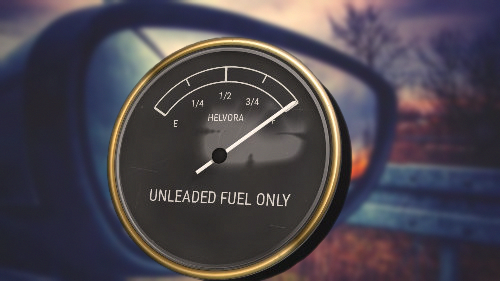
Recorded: value=1
